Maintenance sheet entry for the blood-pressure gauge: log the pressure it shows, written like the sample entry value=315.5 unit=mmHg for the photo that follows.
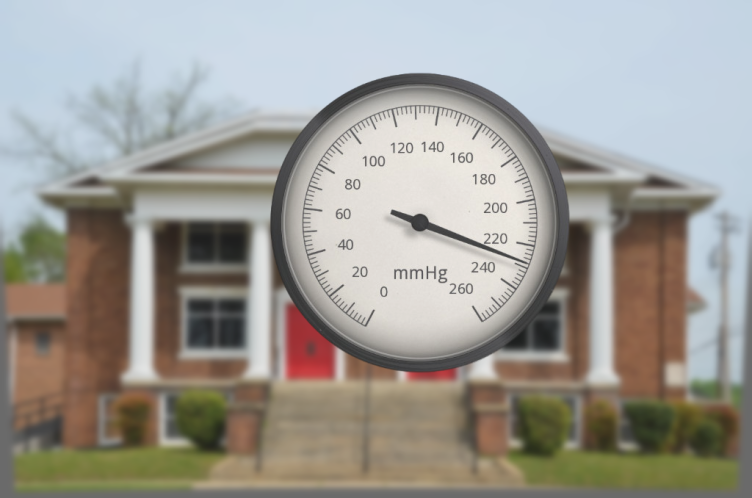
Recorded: value=228 unit=mmHg
